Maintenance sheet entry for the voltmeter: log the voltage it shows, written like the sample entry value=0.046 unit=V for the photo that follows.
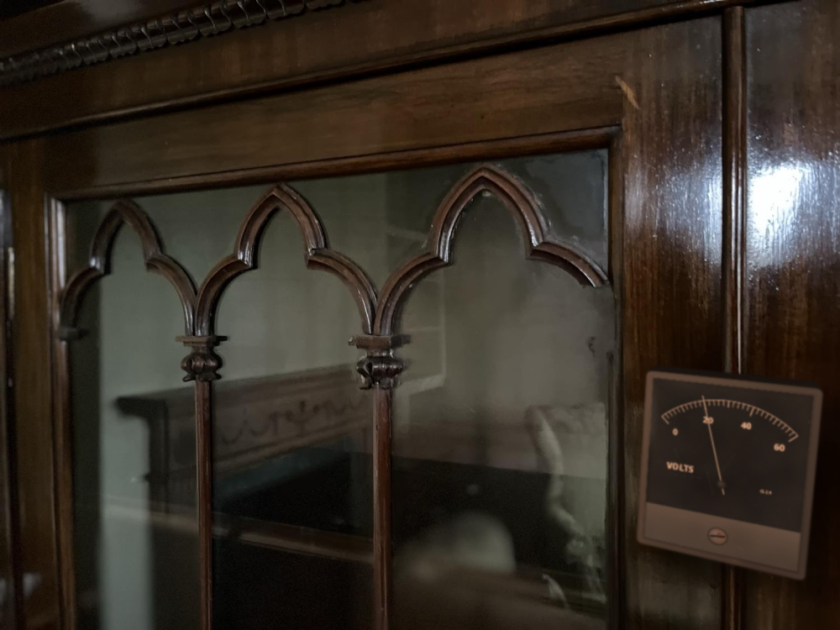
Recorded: value=20 unit=V
